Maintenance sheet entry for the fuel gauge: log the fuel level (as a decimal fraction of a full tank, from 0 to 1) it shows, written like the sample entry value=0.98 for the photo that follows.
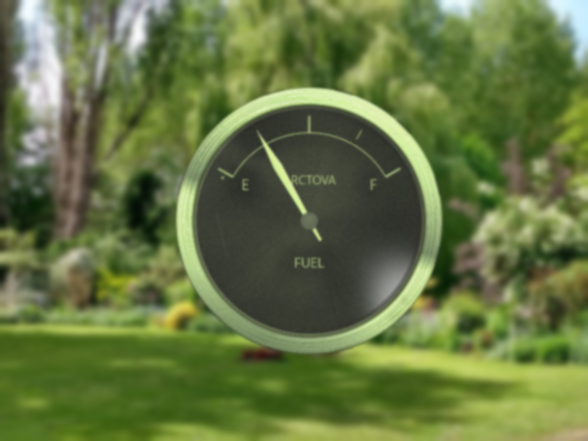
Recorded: value=0.25
